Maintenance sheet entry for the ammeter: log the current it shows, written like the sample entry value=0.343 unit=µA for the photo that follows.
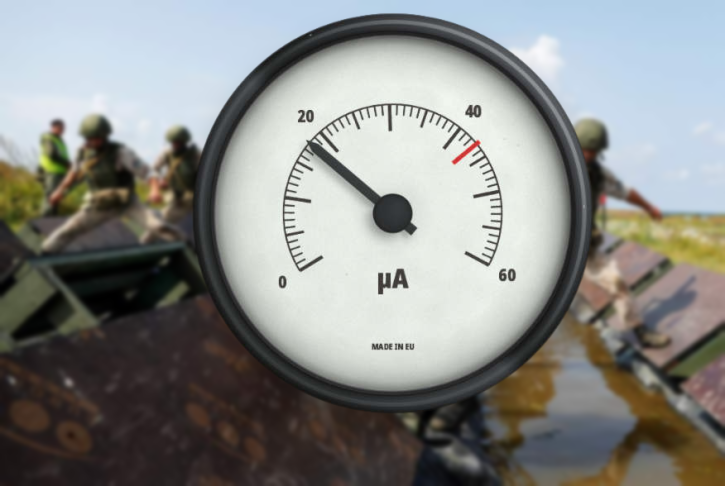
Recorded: value=18 unit=µA
